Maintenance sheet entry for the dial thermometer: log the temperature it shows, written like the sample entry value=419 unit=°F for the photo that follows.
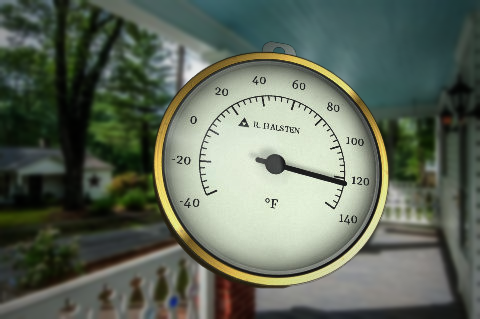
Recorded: value=124 unit=°F
